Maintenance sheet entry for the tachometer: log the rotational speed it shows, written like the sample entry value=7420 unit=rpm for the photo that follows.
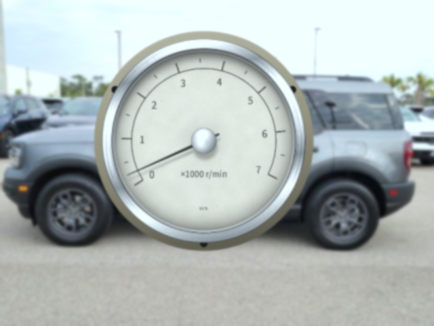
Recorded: value=250 unit=rpm
